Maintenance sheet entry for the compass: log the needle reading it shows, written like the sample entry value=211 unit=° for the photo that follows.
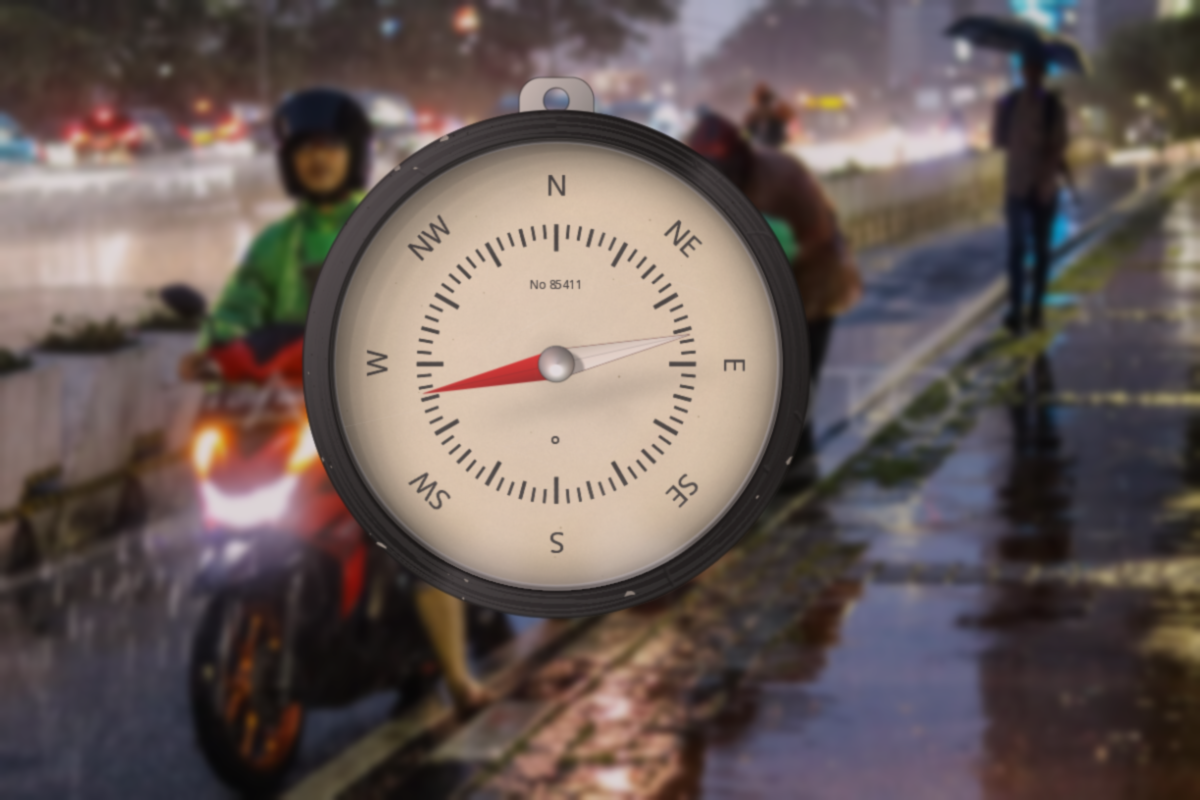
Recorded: value=257.5 unit=°
